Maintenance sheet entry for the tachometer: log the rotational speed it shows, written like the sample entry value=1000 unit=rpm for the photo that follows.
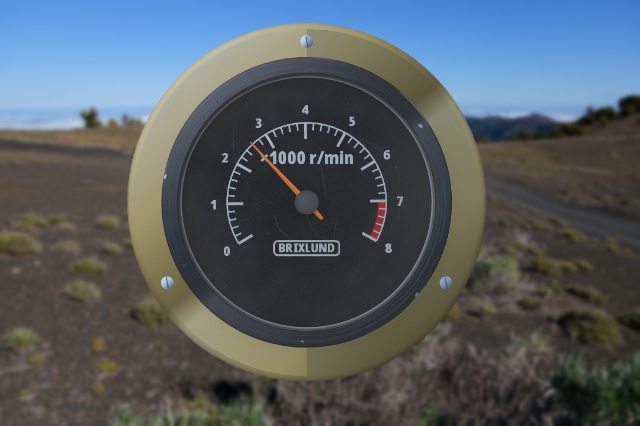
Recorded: value=2600 unit=rpm
